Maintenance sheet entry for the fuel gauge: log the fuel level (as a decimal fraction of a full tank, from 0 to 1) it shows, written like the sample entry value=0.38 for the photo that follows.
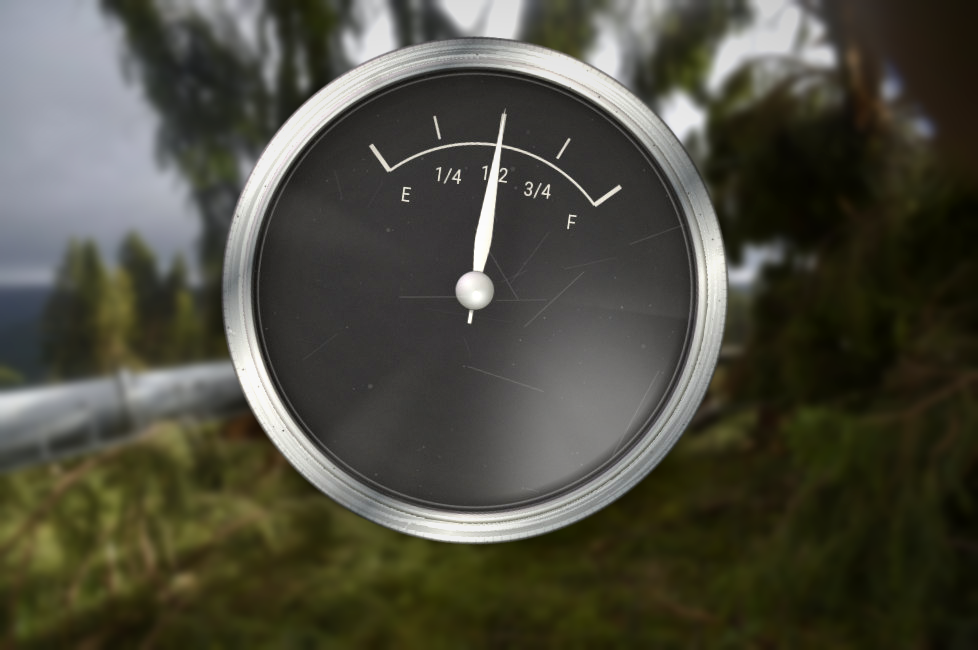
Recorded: value=0.5
